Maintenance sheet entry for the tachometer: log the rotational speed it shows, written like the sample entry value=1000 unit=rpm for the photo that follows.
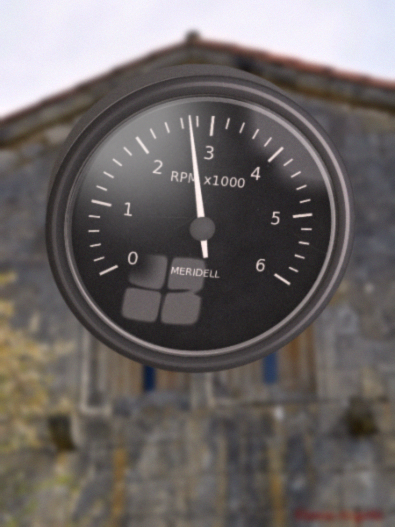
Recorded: value=2700 unit=rpm
